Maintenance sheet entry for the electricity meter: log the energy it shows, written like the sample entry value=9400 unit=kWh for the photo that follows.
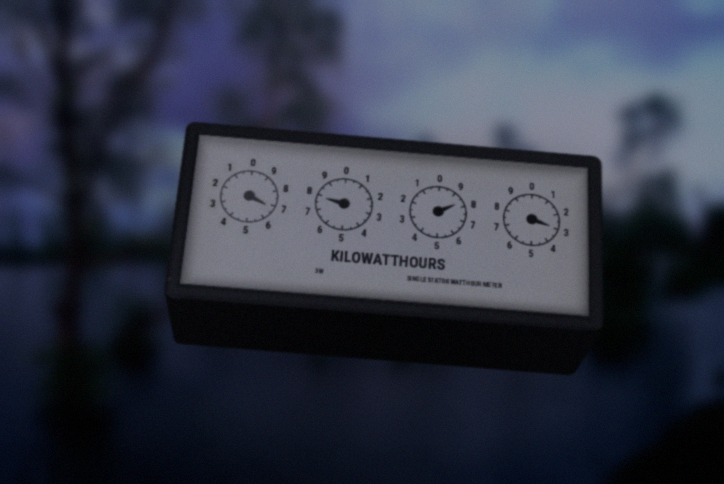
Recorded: value=6783 unit=kWh
